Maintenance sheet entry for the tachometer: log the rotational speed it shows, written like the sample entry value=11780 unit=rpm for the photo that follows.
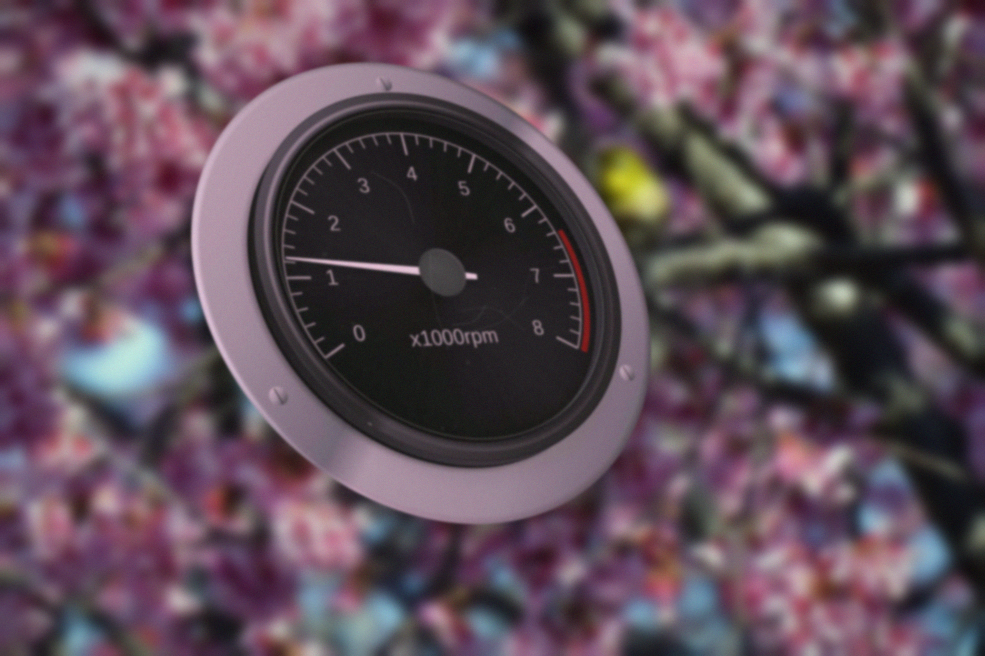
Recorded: value=1200 unit=rpm
